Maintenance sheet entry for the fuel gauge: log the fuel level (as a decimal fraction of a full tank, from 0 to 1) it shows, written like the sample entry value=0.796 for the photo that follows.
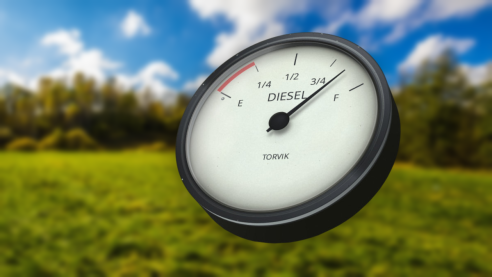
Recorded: value=0.875
